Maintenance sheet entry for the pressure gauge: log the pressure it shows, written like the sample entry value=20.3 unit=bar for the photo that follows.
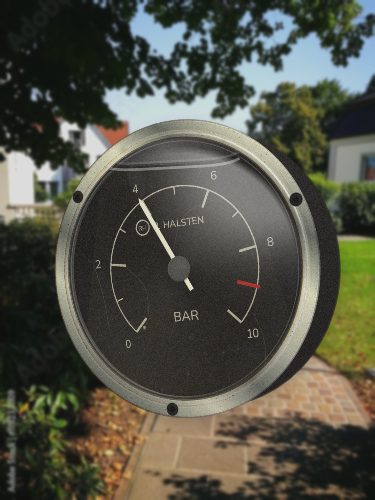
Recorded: value=4 unit=bar
